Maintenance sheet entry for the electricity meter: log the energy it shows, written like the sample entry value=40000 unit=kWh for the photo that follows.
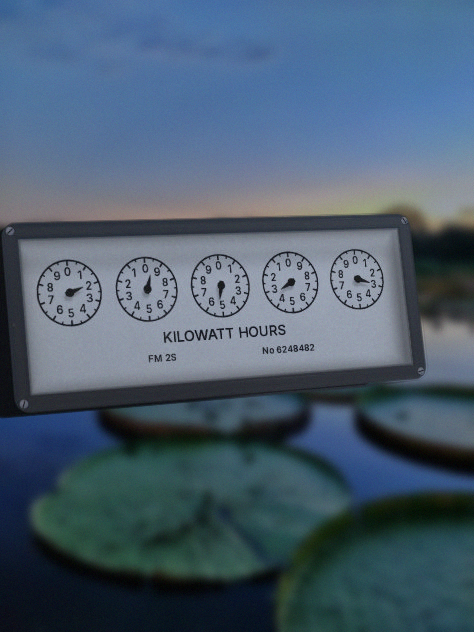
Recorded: value=19533 unit=kWh
